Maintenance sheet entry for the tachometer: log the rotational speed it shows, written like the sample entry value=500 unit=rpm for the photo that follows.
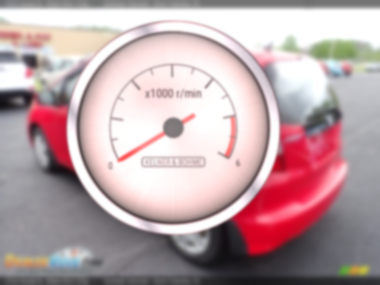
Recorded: value=0 unit=rpm
